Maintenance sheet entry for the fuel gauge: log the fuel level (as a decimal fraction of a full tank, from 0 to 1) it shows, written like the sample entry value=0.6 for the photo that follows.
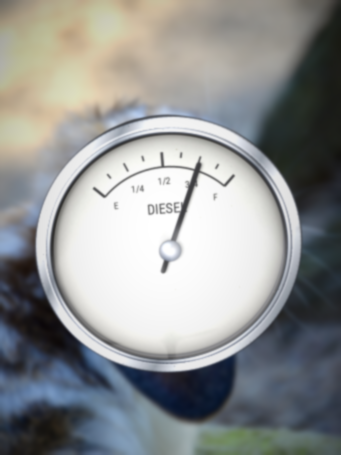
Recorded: value=0.75
